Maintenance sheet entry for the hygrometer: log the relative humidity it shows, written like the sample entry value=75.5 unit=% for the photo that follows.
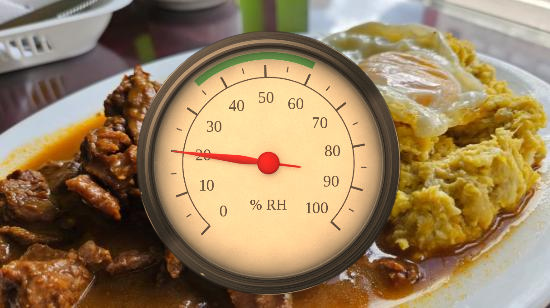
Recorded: value=20 unit=%
